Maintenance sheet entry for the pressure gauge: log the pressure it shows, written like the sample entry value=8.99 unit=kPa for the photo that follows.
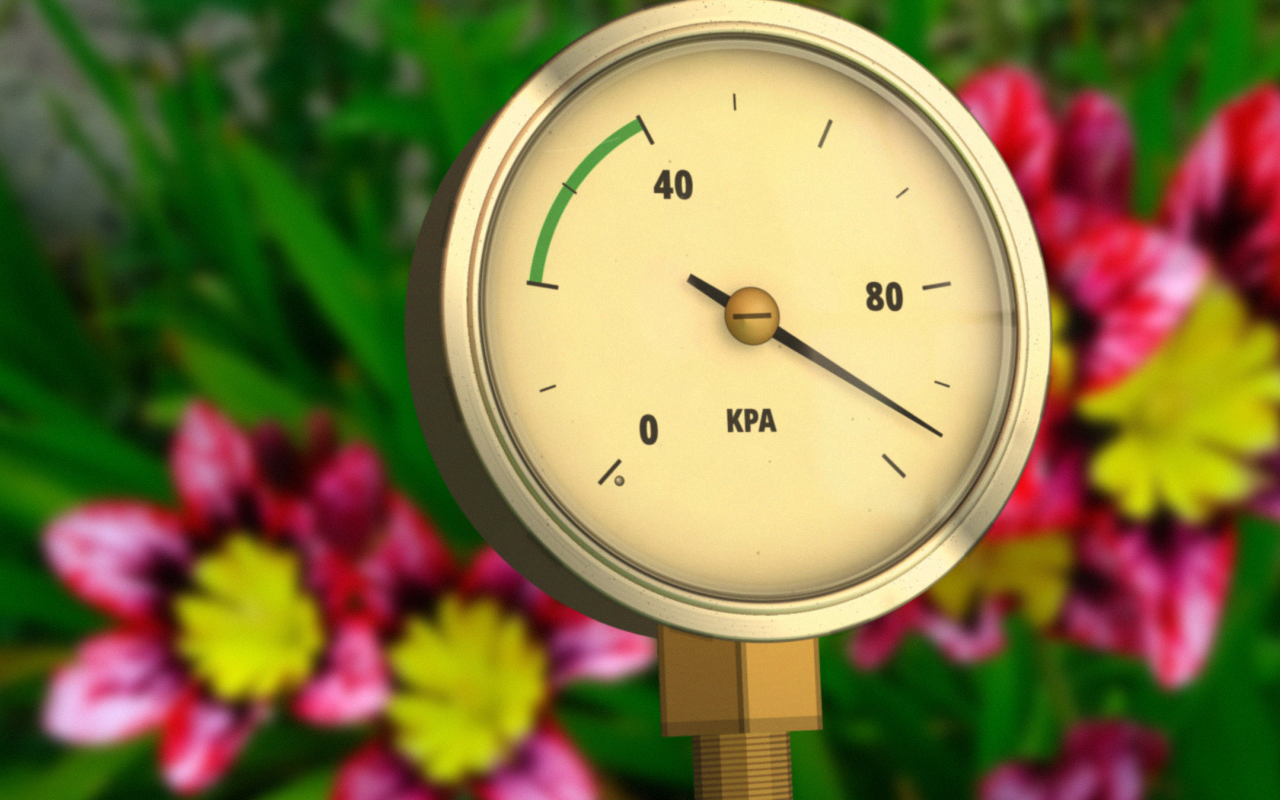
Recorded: value=95 unit=kPa
